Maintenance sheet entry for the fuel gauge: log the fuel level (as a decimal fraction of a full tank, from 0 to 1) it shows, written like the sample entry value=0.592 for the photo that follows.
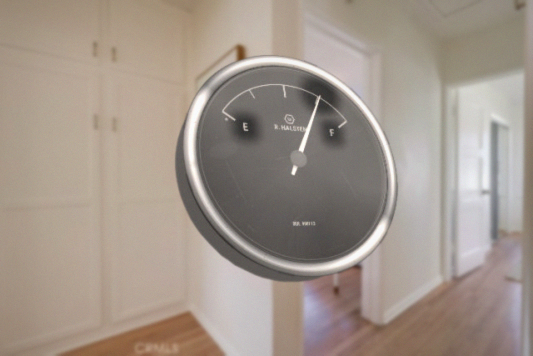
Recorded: value=0.75
